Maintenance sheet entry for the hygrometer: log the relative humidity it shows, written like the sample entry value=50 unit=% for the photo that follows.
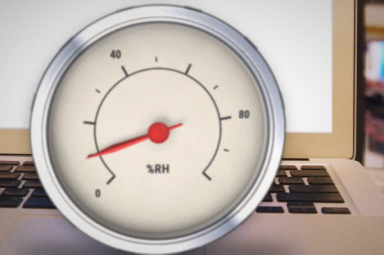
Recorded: value=10 unit=%
